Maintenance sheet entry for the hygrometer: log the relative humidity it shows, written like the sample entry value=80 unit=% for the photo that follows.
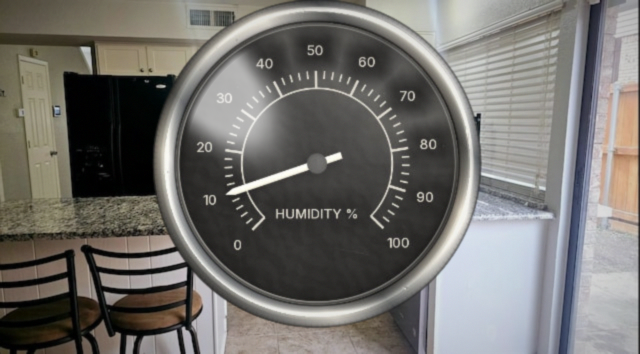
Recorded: value=10 unit=%
